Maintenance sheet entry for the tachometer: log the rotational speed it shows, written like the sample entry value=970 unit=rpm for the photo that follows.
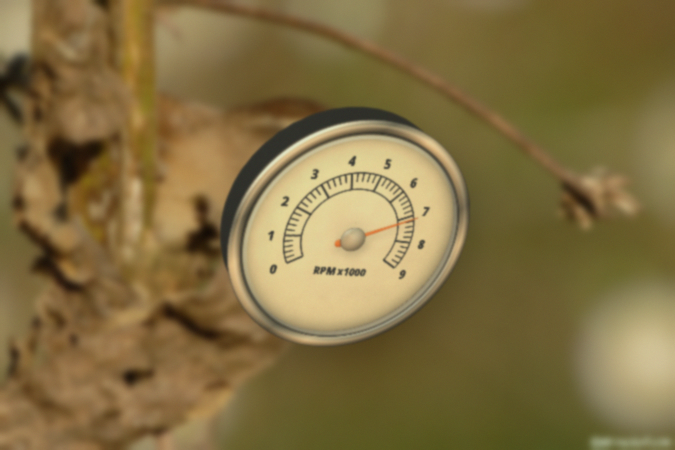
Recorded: value=7000 unit=rpm
